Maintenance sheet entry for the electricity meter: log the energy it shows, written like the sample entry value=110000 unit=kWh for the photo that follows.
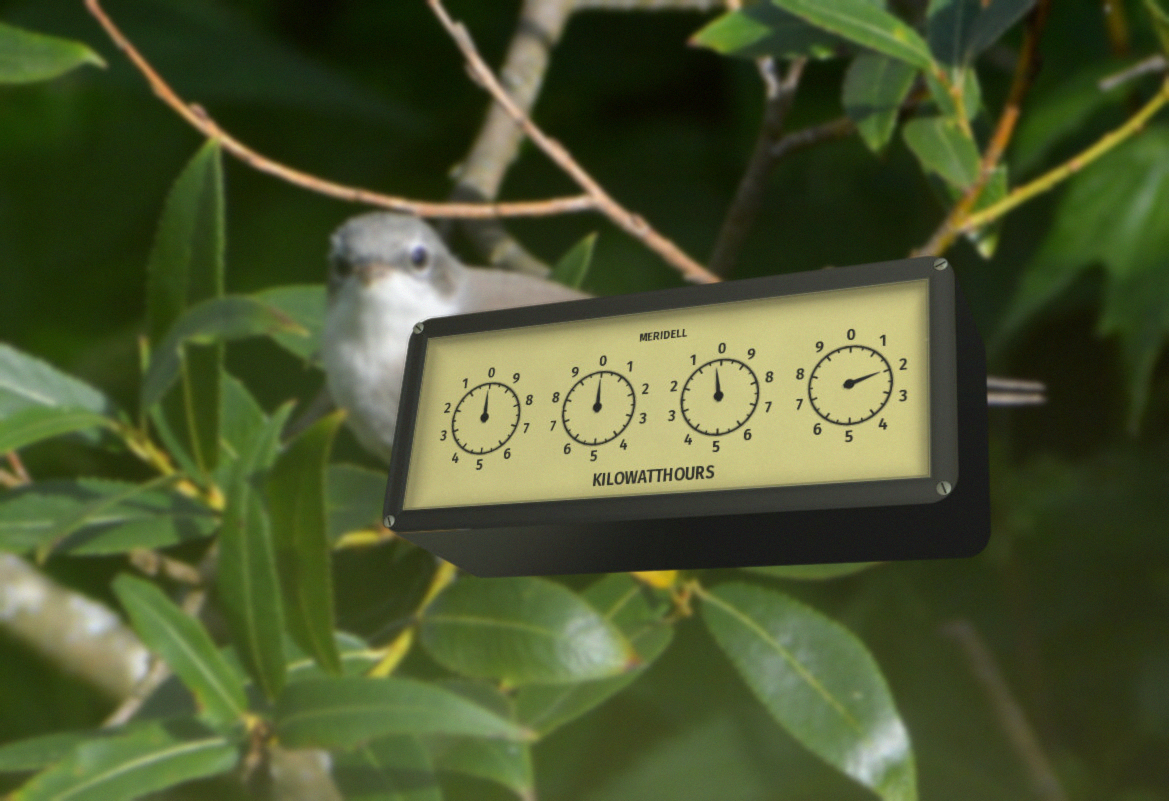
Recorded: value=2 unit=kWh
